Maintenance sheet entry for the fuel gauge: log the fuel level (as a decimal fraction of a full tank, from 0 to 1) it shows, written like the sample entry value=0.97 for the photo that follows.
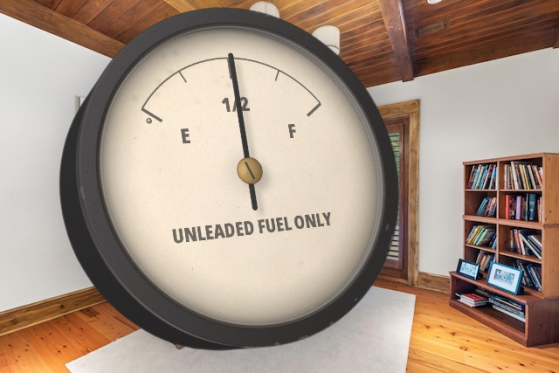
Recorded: value=0.5
